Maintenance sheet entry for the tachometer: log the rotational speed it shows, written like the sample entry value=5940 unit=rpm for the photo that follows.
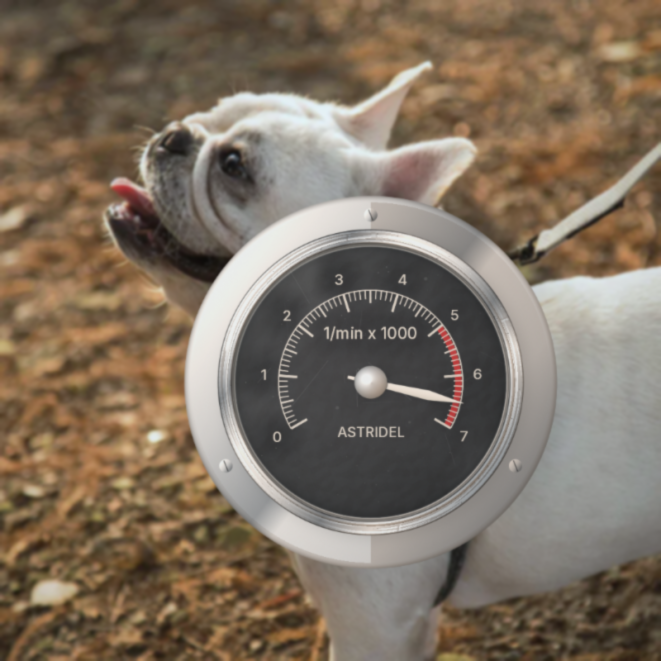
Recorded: value=6500 unit=rpm
